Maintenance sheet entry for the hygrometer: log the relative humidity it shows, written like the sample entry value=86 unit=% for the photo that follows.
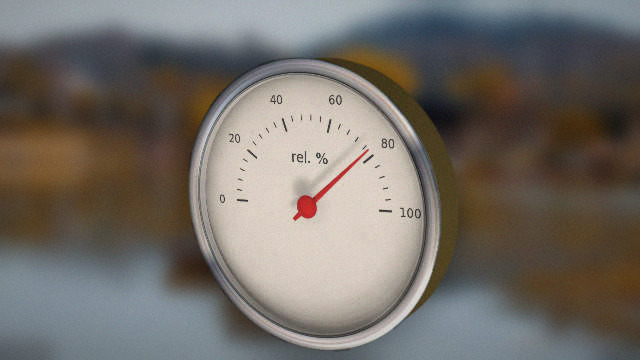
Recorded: value=78 unit=%
